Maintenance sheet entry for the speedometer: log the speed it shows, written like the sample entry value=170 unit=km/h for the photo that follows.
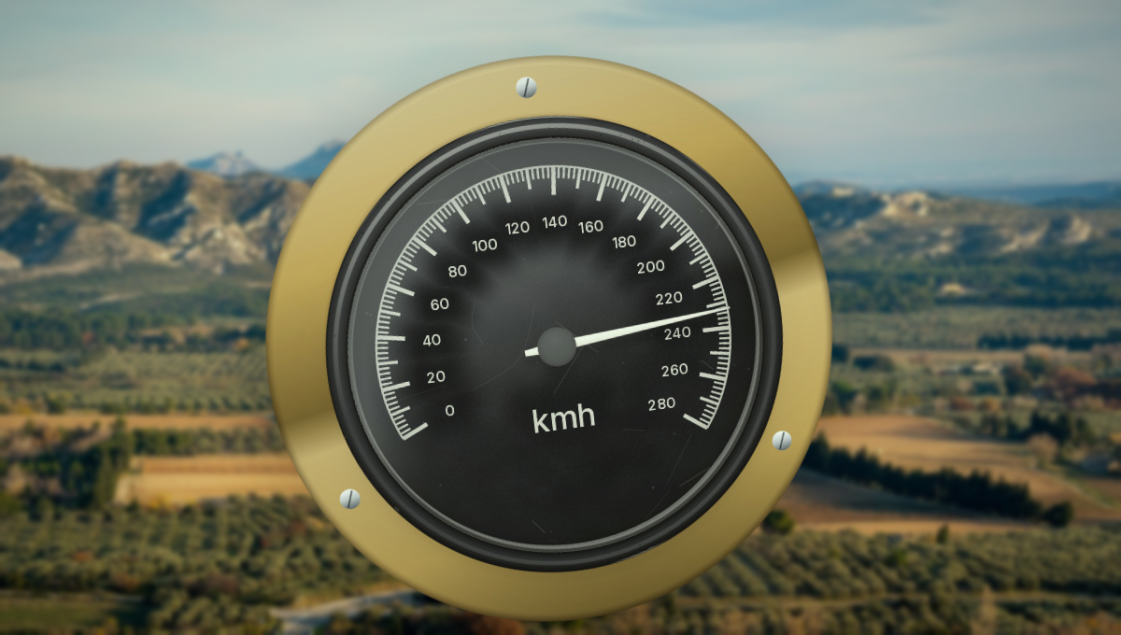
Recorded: value=232 unit=km/h
